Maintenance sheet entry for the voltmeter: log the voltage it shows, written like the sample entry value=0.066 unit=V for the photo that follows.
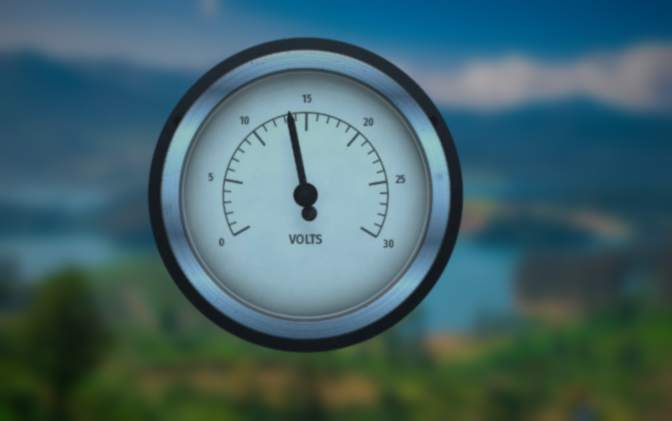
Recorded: value=13.5 unit=V
